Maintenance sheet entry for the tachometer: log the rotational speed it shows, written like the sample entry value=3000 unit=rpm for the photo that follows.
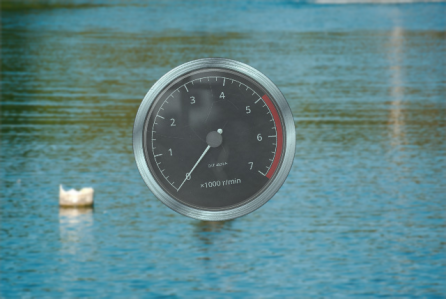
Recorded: value=0 unit=rpm
